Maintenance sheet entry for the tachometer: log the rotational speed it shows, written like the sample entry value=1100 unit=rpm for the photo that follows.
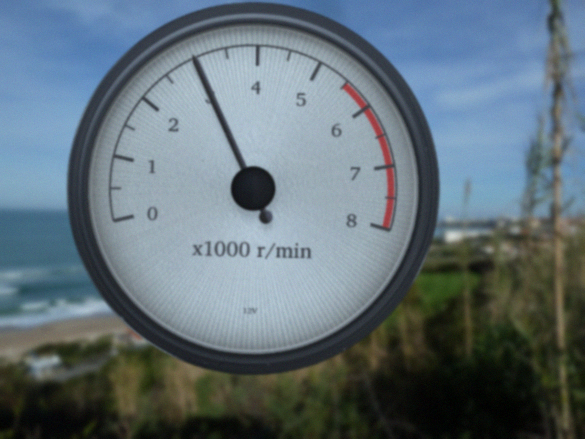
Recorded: value=3000 unit=rpm
